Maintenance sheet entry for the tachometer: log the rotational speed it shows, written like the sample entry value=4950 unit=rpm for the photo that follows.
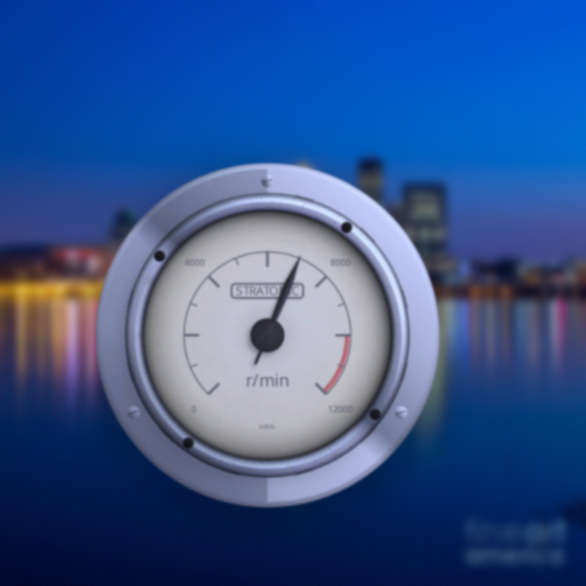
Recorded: value=7000 unit=rpm
